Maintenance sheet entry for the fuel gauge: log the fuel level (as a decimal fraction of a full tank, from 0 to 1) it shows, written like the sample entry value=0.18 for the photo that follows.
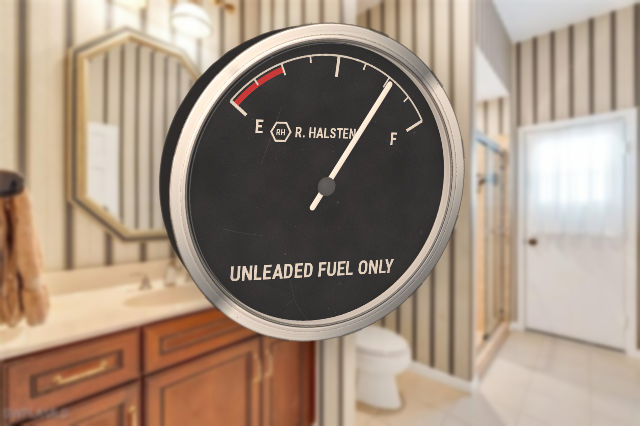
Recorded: value=0.75
